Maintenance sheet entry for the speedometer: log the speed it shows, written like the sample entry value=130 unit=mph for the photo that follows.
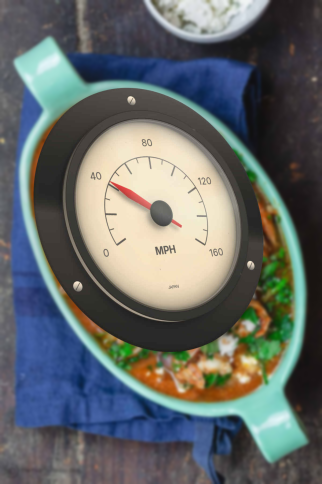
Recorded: value=40 unit=mph
